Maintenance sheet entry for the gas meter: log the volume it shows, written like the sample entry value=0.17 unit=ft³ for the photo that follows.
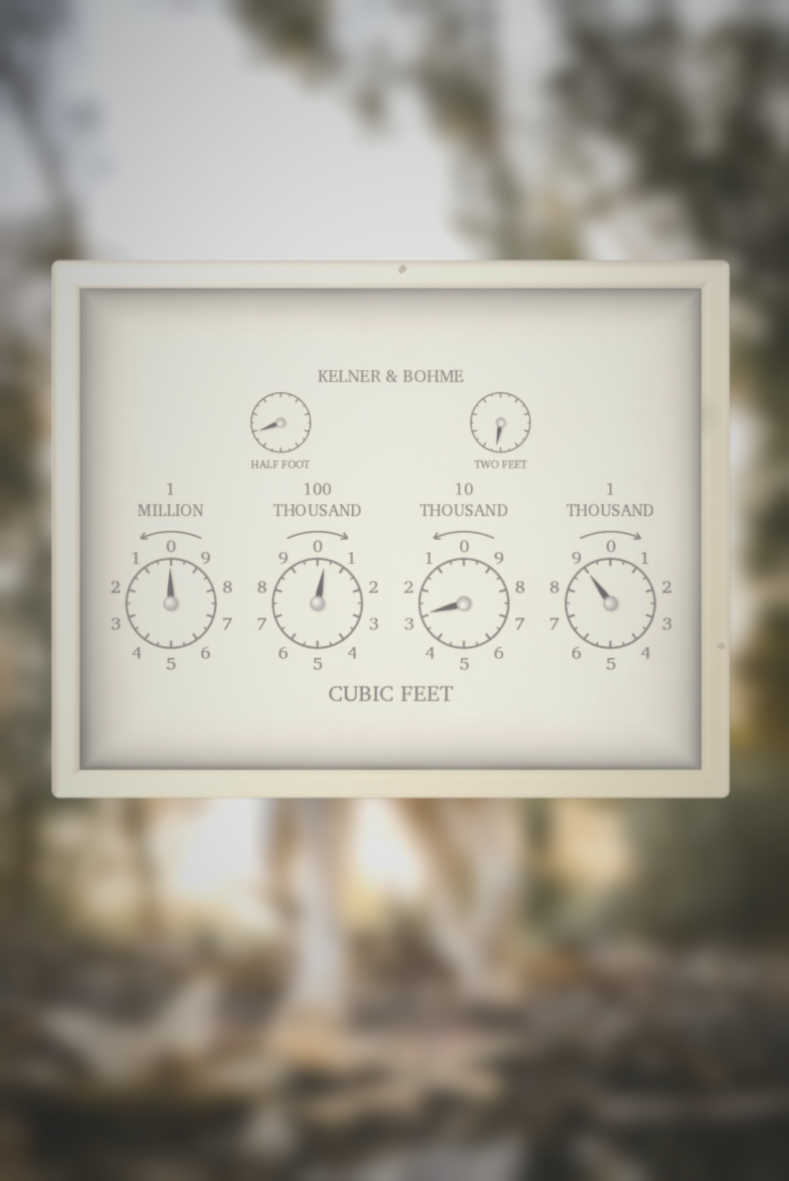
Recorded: value=2900 unit=ft³
